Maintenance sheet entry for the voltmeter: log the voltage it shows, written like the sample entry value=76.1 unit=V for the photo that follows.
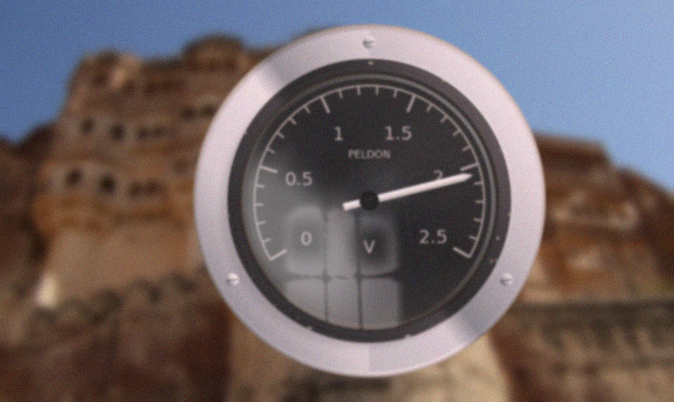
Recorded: value=2.05 unit=V
